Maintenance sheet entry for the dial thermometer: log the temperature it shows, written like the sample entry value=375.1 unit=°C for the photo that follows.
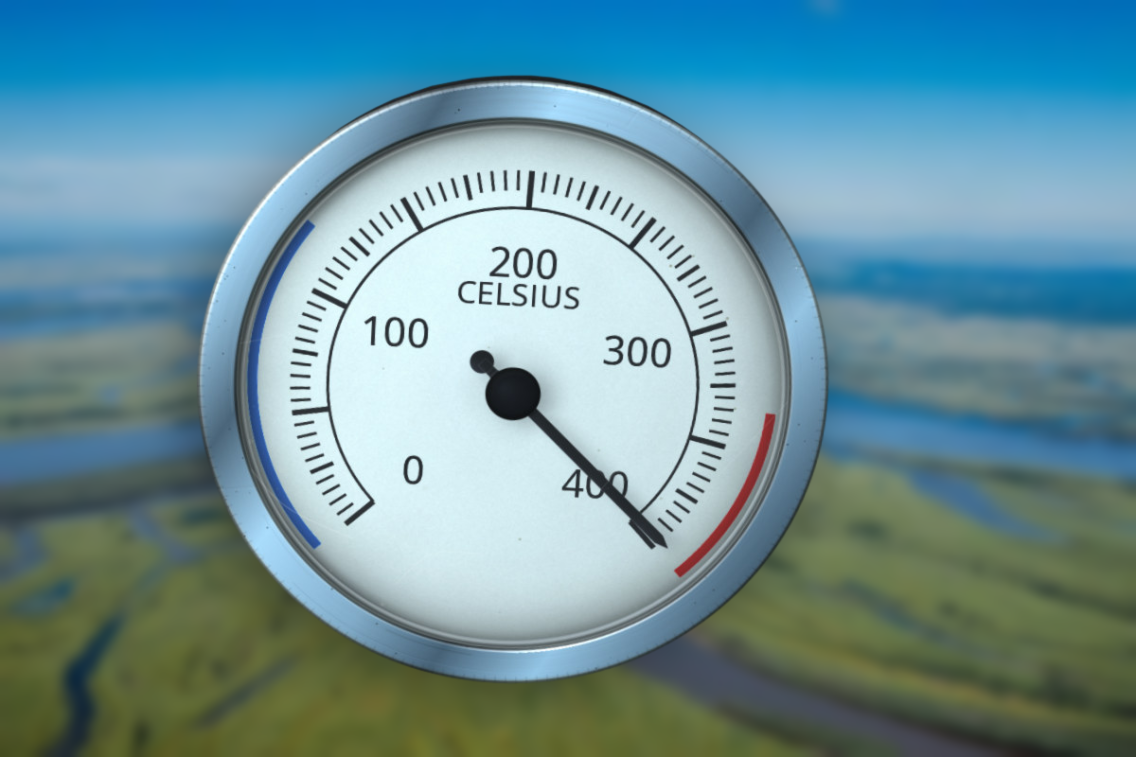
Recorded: value=395 unit=°C
